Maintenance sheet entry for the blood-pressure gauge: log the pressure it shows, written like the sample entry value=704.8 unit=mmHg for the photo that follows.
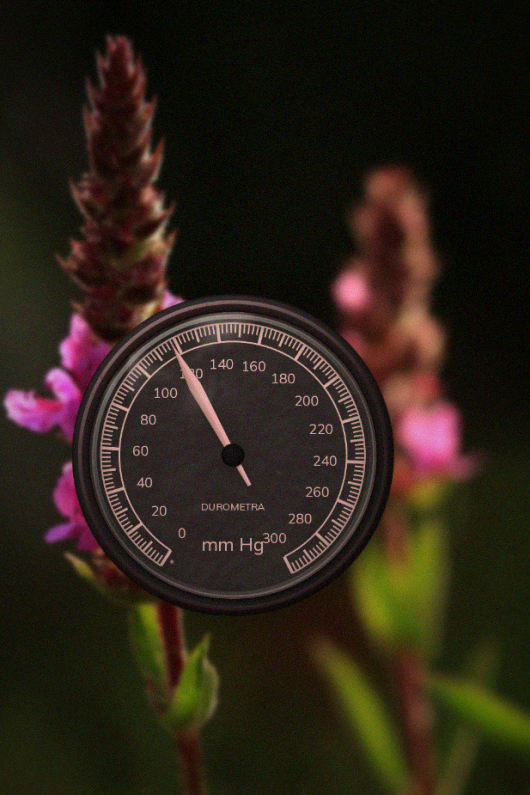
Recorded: value=118 unit=mmHg
